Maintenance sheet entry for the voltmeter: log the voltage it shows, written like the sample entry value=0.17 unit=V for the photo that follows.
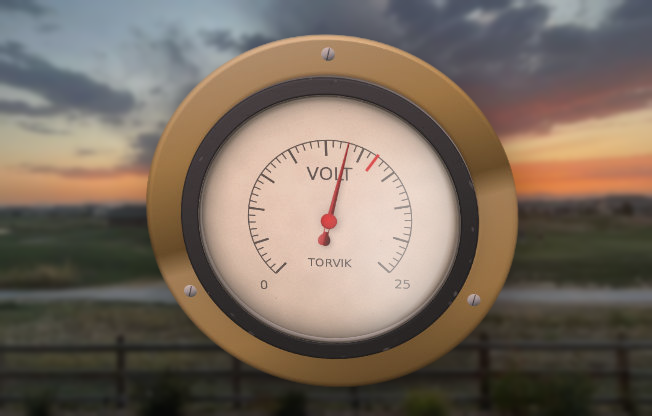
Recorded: value=14 unit=V
